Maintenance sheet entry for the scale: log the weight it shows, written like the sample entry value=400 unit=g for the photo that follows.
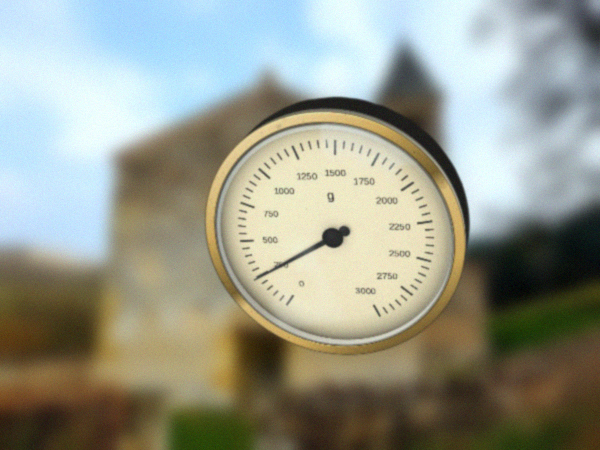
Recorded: value=250 unit=g
